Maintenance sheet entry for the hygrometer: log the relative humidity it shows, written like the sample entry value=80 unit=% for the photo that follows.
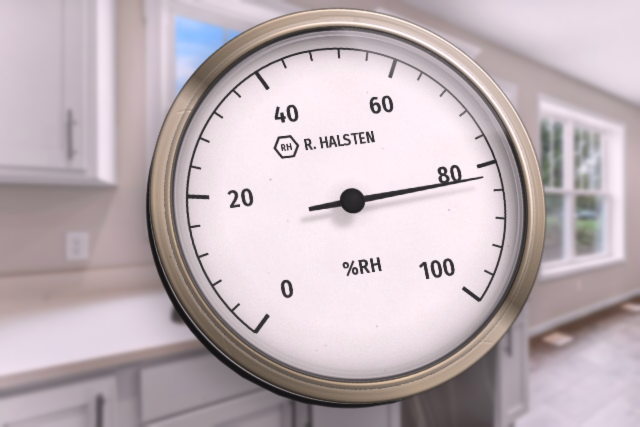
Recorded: value=82 unit=%
